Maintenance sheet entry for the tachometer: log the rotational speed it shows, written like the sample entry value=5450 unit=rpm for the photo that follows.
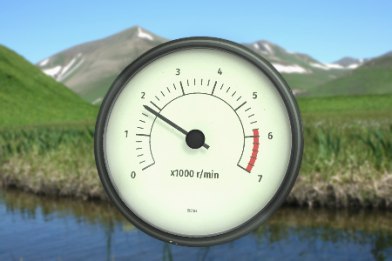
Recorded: value=1800 unit=rpm
